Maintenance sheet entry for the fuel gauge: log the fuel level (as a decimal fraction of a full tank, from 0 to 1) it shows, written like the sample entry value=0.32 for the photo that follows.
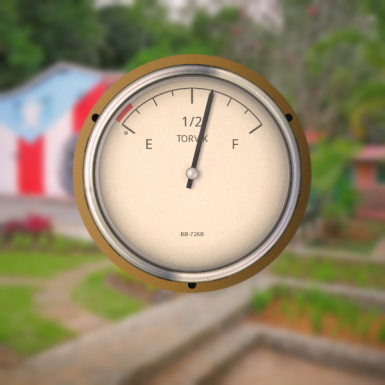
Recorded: value=0.625
